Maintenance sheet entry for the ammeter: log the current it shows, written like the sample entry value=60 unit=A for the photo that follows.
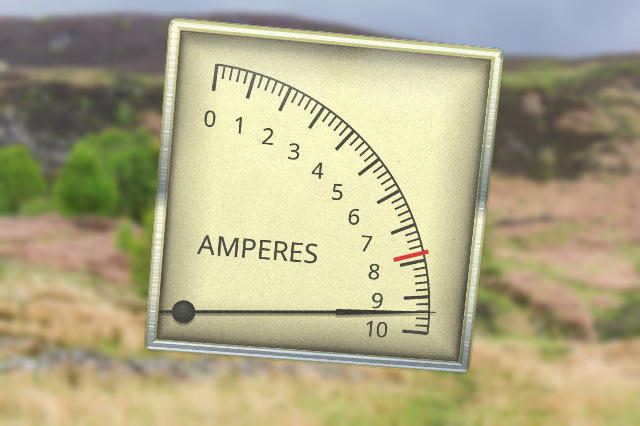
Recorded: value=9.4 unit=A
